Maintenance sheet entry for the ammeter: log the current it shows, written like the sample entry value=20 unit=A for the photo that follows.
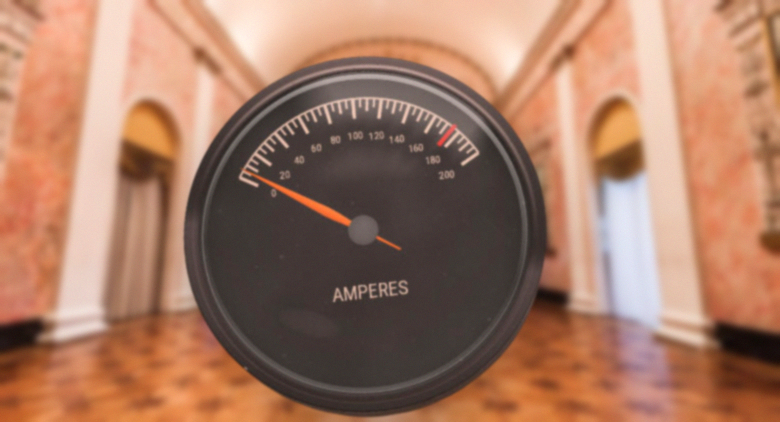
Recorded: value=5 unit=A
